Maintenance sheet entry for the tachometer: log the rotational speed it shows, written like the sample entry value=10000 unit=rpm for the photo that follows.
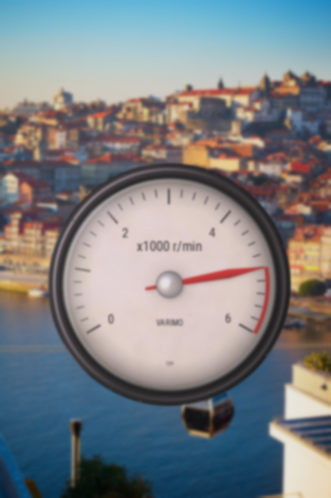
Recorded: value=5000 unit=rpm
